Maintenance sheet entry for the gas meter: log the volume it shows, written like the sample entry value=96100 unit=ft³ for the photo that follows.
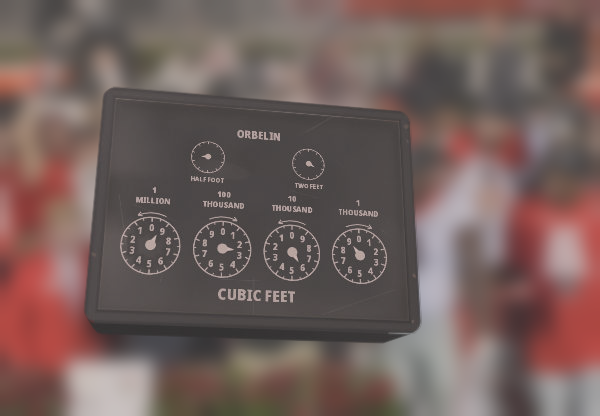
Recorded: value=925900 unit=ft³
